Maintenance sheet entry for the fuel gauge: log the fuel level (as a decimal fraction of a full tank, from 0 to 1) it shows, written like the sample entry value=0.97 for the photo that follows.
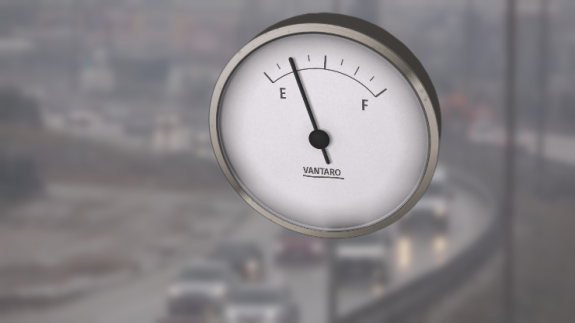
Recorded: value=0.25
